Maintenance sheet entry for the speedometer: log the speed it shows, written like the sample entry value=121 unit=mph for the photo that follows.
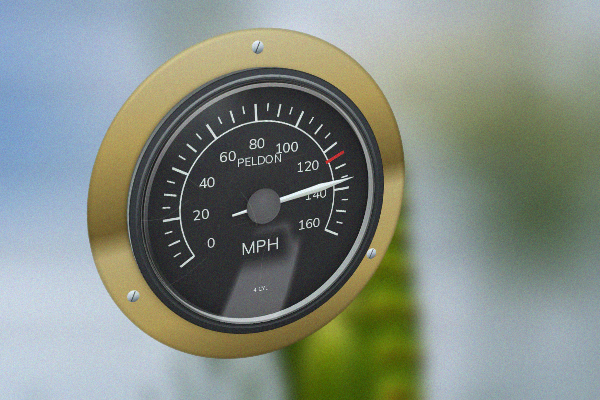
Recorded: value=135 unit=mph
